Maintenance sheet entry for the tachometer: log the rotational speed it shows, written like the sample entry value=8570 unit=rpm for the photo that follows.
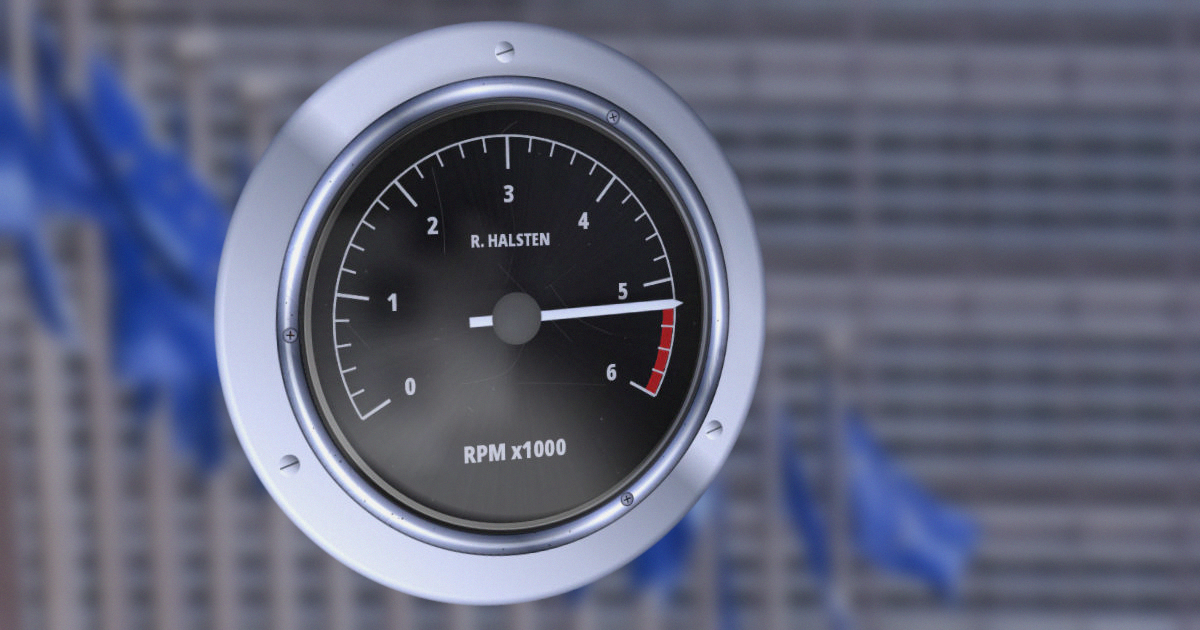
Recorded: value=5200 unit=rpm
